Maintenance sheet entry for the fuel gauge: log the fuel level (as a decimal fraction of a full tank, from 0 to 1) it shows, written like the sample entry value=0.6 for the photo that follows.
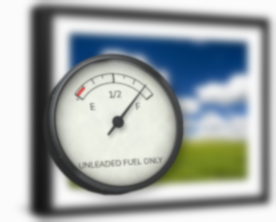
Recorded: value=0.875
